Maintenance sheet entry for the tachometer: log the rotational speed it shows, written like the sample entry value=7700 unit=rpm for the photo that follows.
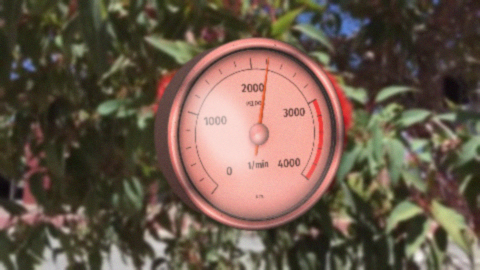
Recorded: value=2200 unit=rpm
